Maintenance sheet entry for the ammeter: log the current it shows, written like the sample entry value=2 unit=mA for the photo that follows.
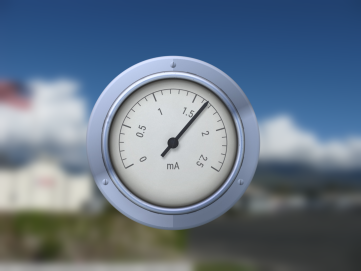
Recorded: value=1.65 unit=mA
